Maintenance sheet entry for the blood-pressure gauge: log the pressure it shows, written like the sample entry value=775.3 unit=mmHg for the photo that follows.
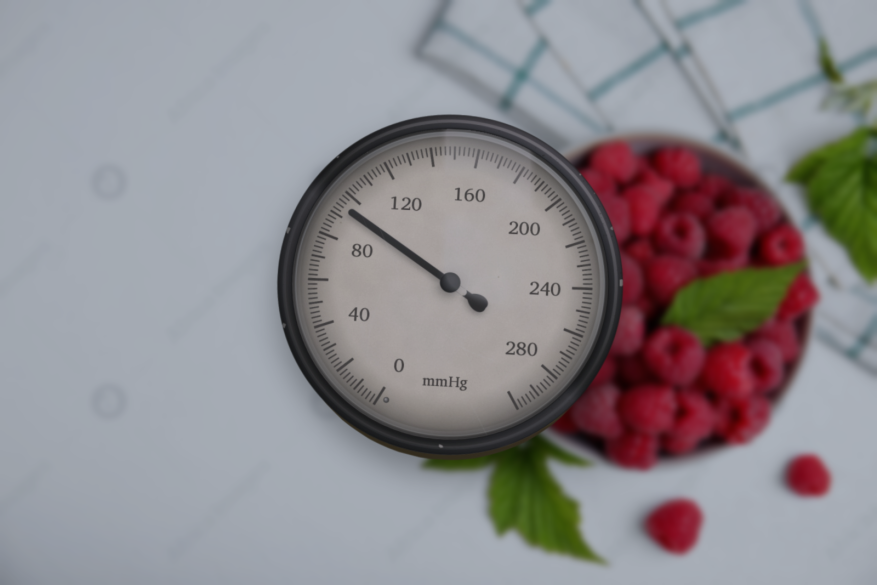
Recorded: value=94 unit=mmHg
